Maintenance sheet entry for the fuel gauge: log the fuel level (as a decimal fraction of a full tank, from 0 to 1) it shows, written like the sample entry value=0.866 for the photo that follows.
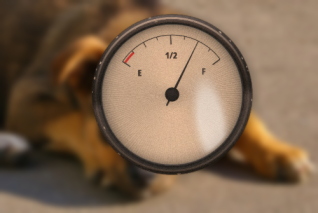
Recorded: value=0.75
